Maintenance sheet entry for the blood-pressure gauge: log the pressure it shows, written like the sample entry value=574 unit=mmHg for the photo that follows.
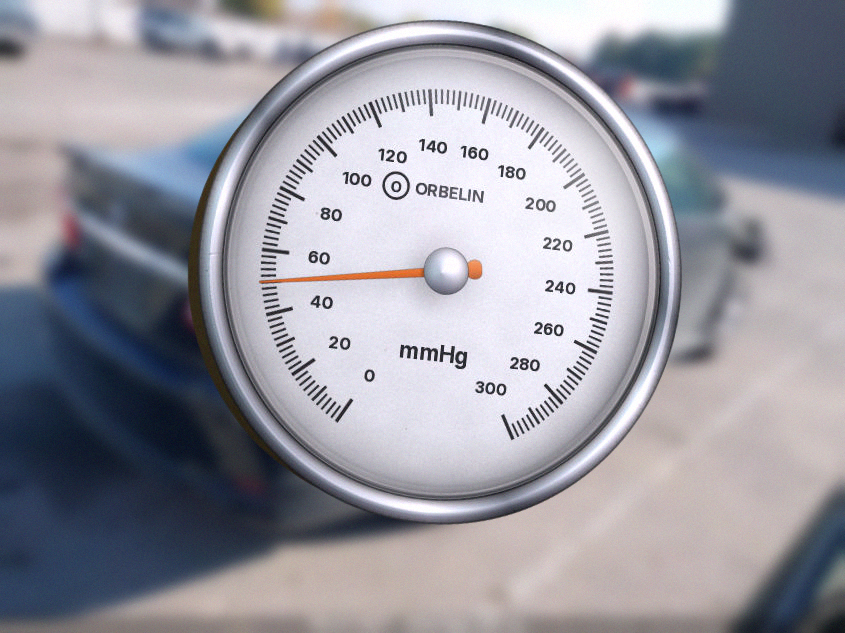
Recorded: value=50 unit=mmHg
